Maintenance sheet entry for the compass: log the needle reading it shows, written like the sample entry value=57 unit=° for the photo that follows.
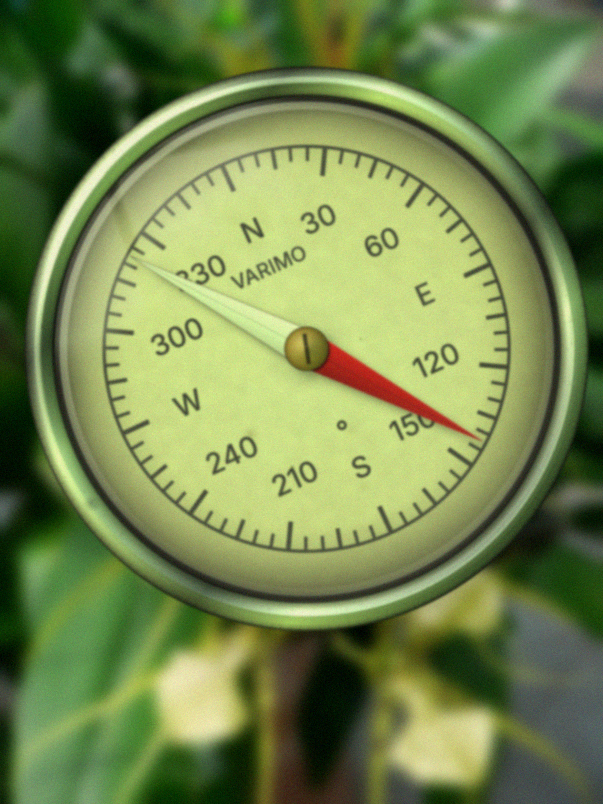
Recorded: value=142.5 unit=°
